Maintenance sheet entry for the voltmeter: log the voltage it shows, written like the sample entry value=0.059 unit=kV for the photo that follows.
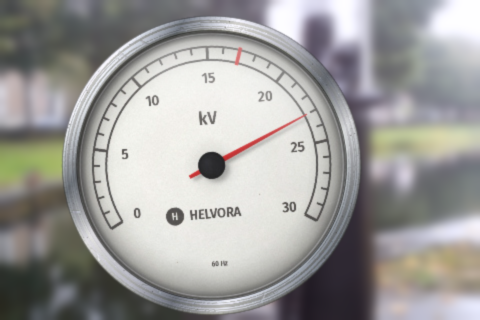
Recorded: value=23 unit=kV
